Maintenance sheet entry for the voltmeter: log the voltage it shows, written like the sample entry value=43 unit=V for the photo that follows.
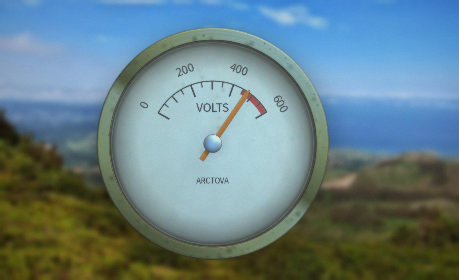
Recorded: value=475 unit=V
